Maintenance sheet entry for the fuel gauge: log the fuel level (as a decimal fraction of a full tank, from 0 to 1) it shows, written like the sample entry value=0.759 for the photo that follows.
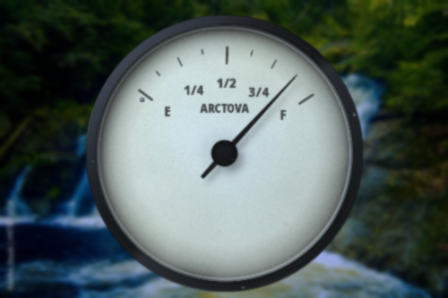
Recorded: value=0.875
